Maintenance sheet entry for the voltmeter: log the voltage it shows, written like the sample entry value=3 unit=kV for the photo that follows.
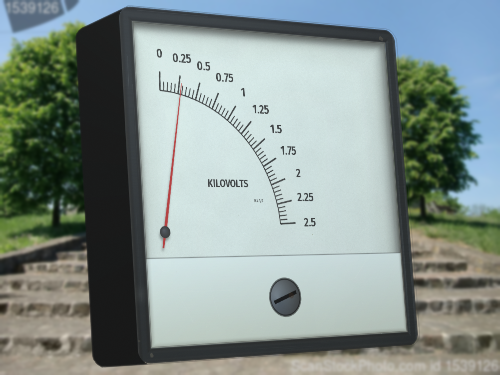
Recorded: value=0.25 unit=kV
